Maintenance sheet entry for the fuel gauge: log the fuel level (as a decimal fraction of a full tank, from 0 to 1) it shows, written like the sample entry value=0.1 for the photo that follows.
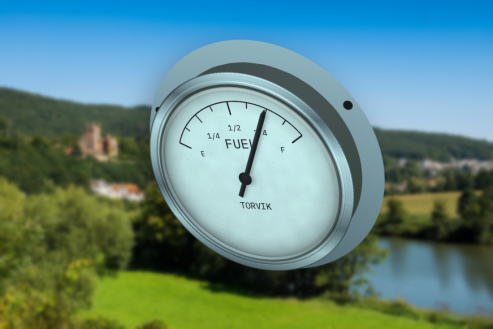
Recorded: value=0.75
